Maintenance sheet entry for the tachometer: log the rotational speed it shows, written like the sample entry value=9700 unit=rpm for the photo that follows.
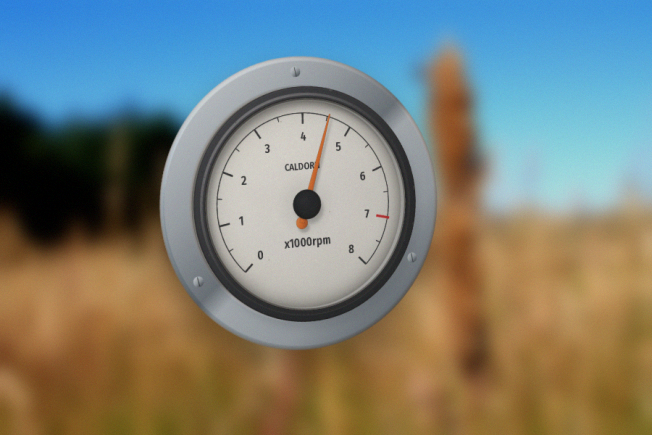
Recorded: value=4500 unit=rpm
